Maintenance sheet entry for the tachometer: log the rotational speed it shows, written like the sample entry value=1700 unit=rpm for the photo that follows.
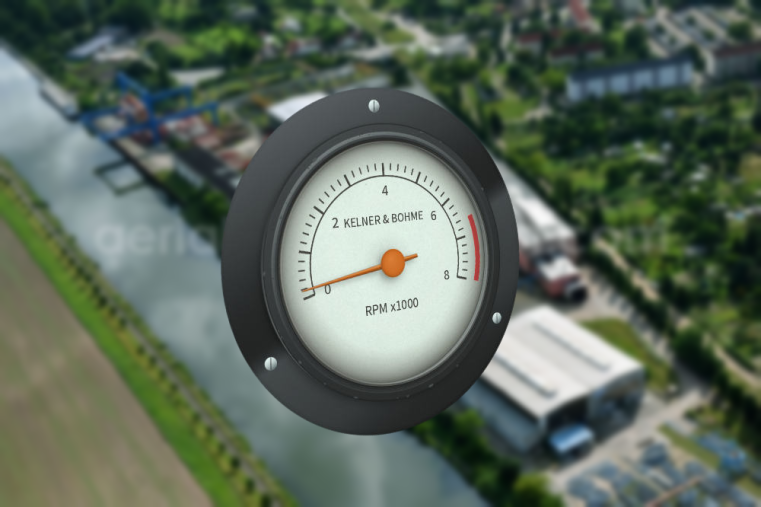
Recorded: value=200 unit=rpm
